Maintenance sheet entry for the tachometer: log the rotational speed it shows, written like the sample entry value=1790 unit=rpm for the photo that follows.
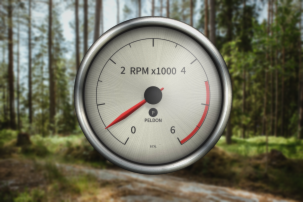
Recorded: value=500 unit=rpm
